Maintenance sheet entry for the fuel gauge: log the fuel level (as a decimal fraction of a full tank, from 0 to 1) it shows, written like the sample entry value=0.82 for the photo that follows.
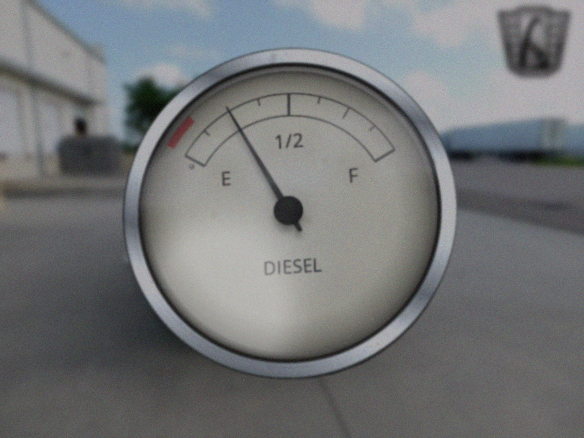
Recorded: value=0.25
